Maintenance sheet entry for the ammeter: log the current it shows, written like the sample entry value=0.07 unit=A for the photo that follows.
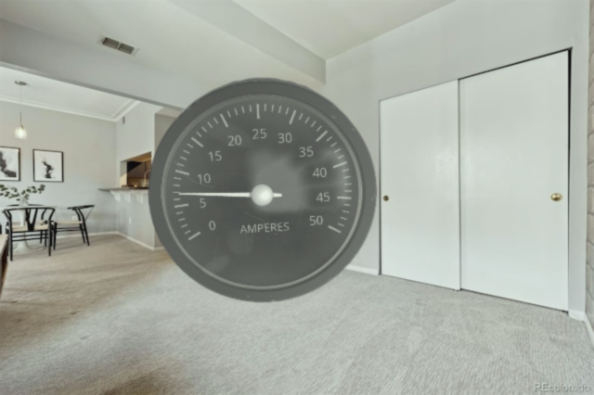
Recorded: value=7 unit=A
